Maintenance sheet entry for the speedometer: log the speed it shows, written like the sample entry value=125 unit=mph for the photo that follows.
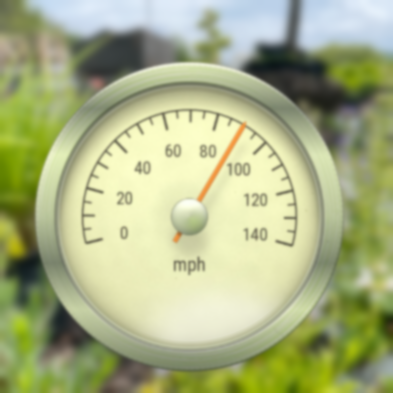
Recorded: value=90 unit=mph
